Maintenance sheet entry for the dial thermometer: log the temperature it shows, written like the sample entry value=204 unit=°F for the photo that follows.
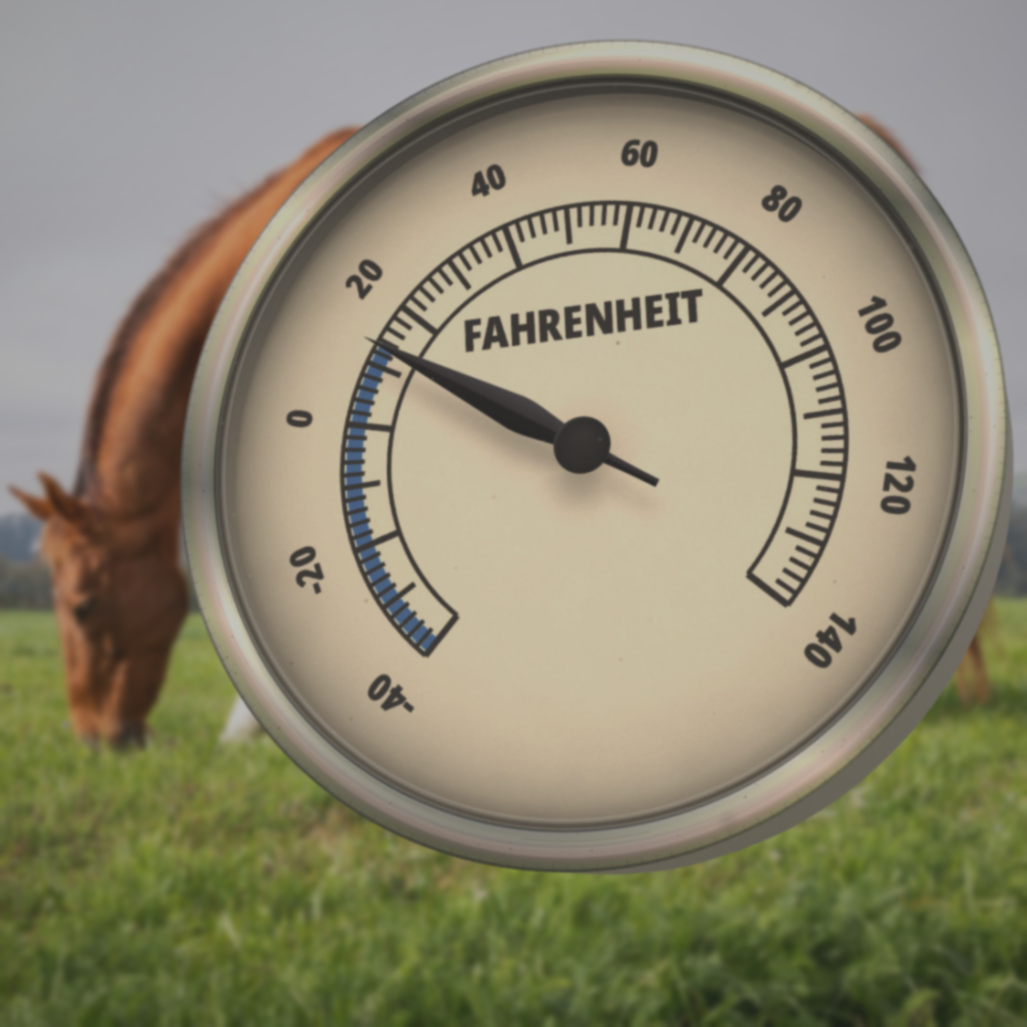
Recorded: value=13 unit=°F
